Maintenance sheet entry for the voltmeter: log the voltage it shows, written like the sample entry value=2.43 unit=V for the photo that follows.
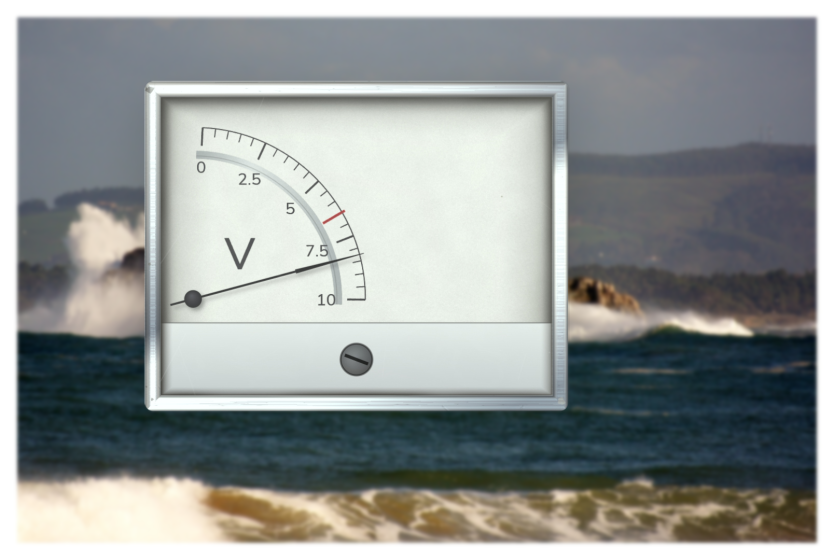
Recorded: value=8.25 unit=V
